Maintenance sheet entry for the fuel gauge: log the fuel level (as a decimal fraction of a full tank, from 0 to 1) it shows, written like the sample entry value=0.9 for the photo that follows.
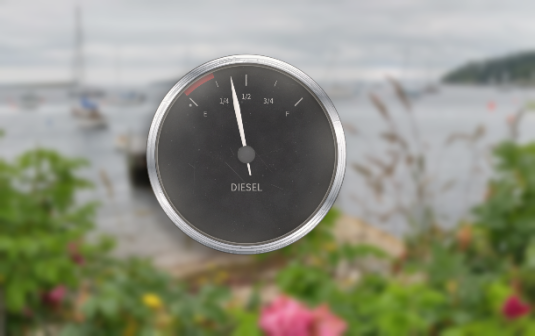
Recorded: value=0.375
